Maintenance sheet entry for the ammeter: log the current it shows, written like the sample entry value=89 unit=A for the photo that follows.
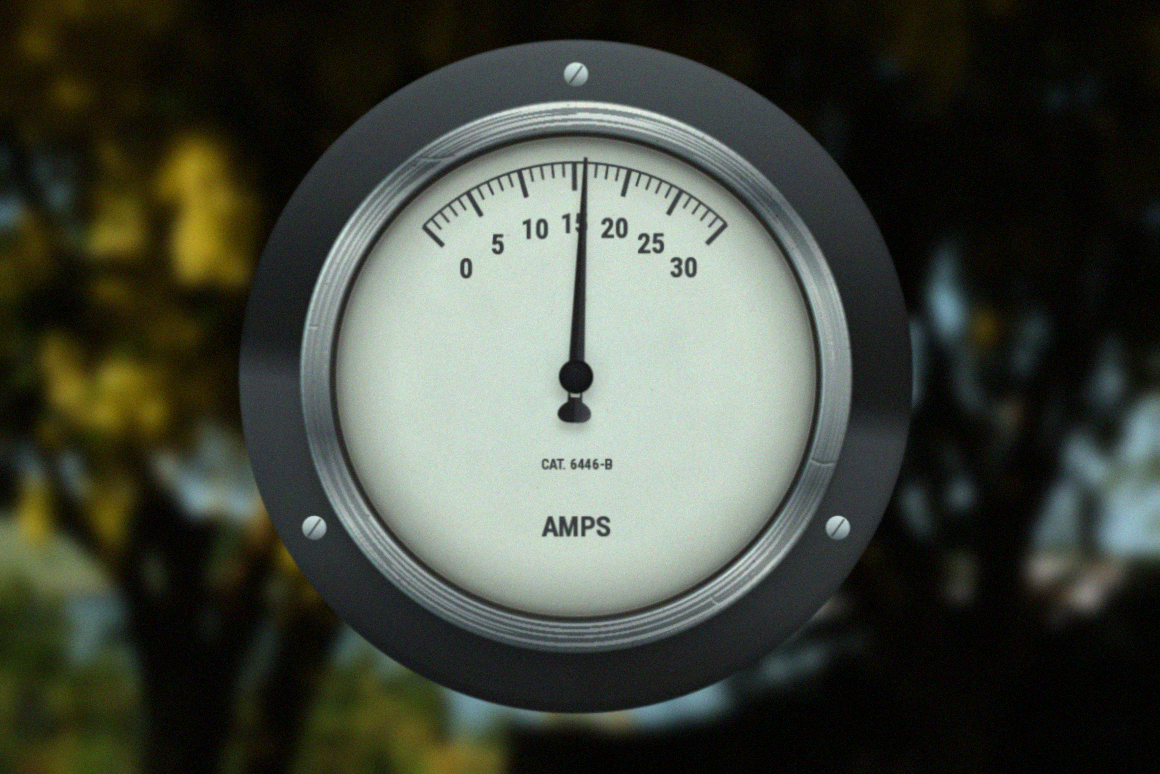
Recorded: value=16 unit=A
